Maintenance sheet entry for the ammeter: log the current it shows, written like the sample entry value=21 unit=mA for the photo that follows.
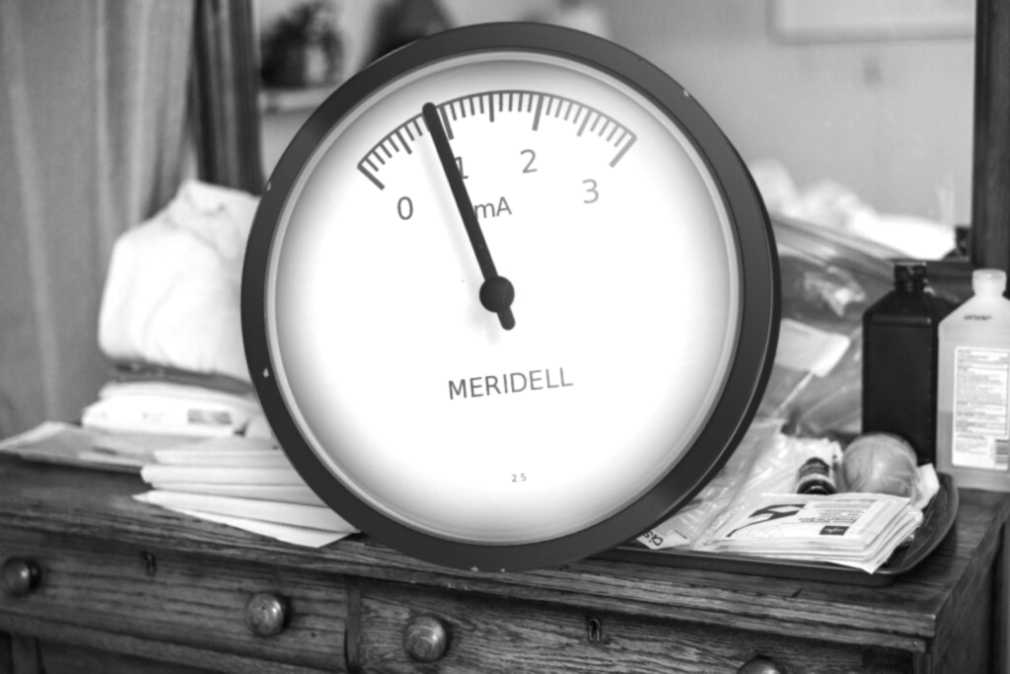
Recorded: value=0.9 unit=mA
